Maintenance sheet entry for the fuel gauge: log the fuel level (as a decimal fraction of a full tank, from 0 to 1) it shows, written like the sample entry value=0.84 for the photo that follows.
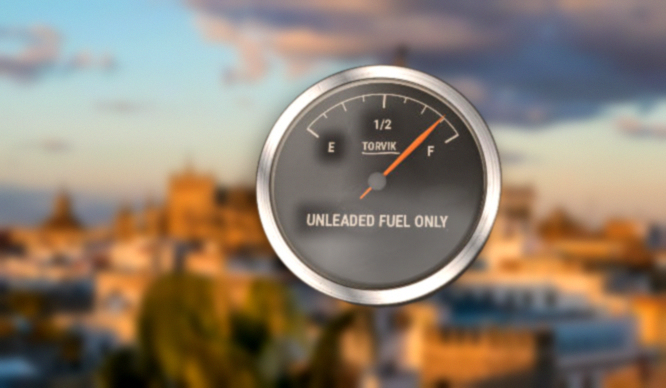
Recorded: value=0.875
